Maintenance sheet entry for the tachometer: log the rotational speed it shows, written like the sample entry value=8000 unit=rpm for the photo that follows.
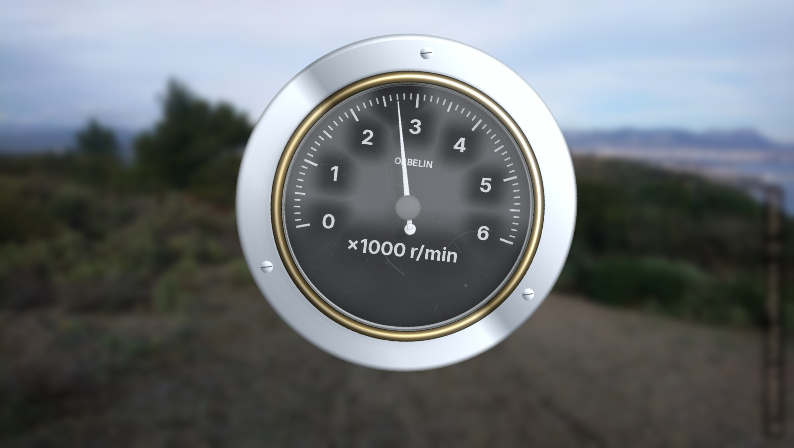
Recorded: value=2700 unit=rpm
